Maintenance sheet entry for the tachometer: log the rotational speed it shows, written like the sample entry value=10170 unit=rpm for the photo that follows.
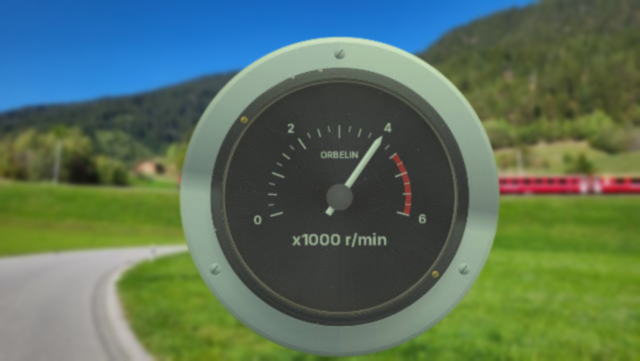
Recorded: value=4000 unit=rpm
